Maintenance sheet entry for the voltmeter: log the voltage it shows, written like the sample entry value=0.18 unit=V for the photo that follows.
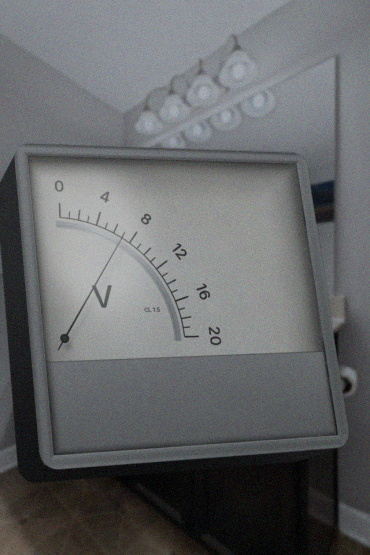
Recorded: value=7 unit=V
